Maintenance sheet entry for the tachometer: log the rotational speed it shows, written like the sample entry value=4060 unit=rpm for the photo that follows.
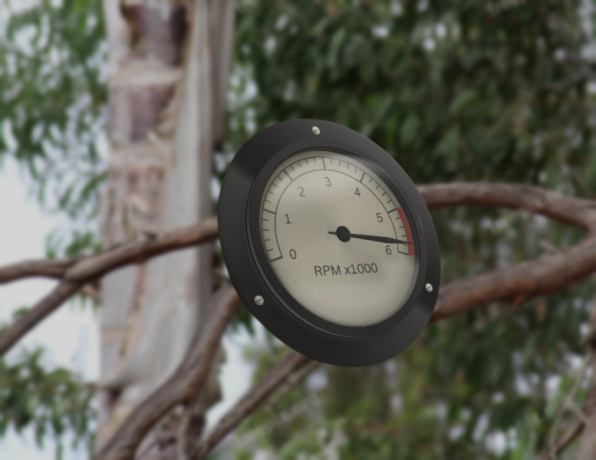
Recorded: value=5800 unit=rpm
